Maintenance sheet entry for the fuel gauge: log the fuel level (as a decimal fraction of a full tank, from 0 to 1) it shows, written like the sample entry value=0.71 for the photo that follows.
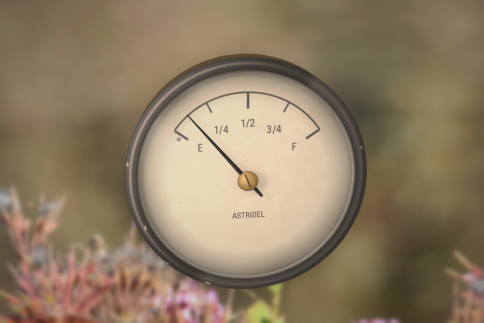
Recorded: value=0.125
